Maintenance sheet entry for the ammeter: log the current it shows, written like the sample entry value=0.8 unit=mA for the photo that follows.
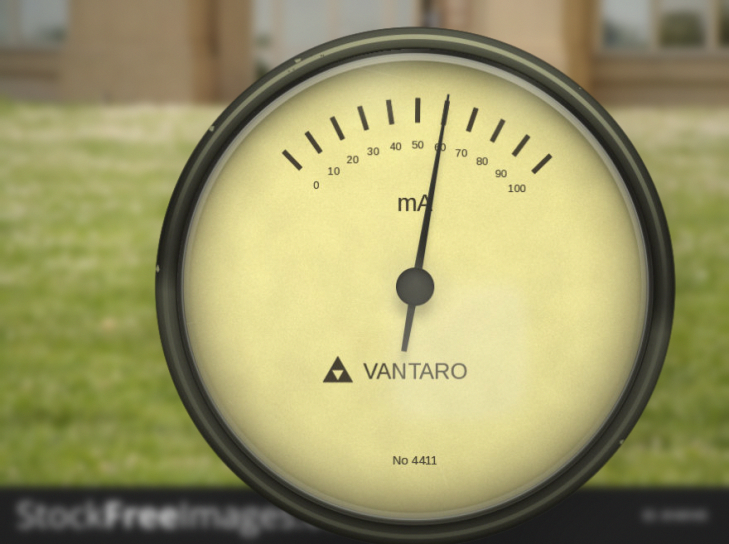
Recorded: value=60 unit=mA
